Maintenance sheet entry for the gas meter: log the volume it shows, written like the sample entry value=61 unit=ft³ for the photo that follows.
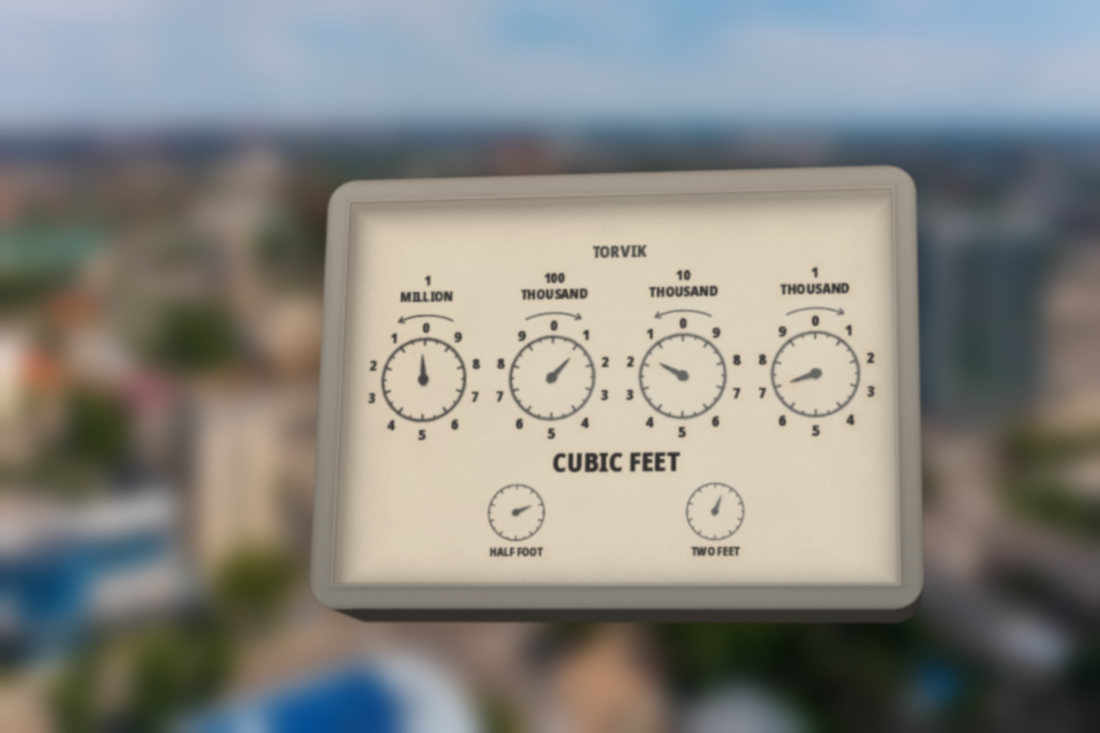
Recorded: value=11700 unit=ft³
